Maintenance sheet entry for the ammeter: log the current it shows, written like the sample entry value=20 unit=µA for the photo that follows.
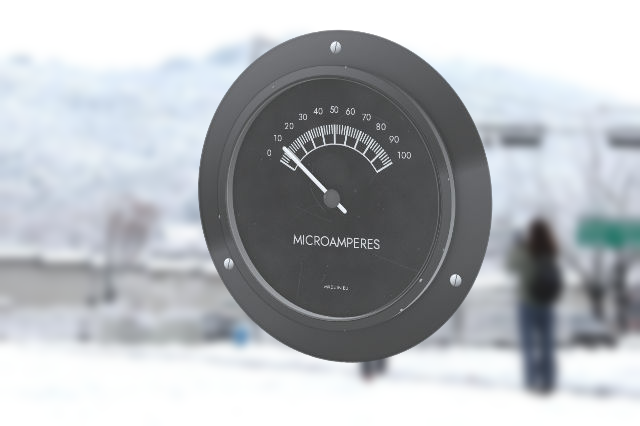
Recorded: value=10 unit=µA
